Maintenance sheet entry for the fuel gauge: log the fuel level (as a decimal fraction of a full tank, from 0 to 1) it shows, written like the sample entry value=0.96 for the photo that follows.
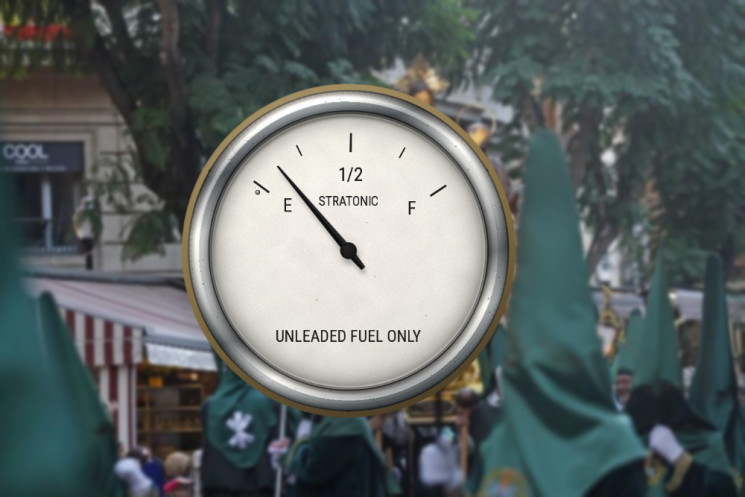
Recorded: value=0.125
